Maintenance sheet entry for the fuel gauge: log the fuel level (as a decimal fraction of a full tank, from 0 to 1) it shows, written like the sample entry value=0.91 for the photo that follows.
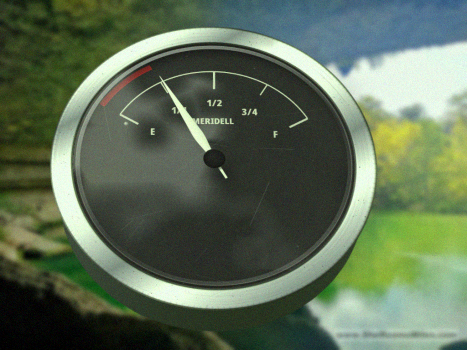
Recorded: value=0.25
